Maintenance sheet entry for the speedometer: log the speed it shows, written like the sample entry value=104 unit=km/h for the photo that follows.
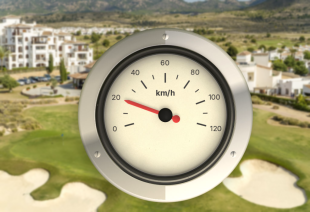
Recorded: value=20 unit=km/h
